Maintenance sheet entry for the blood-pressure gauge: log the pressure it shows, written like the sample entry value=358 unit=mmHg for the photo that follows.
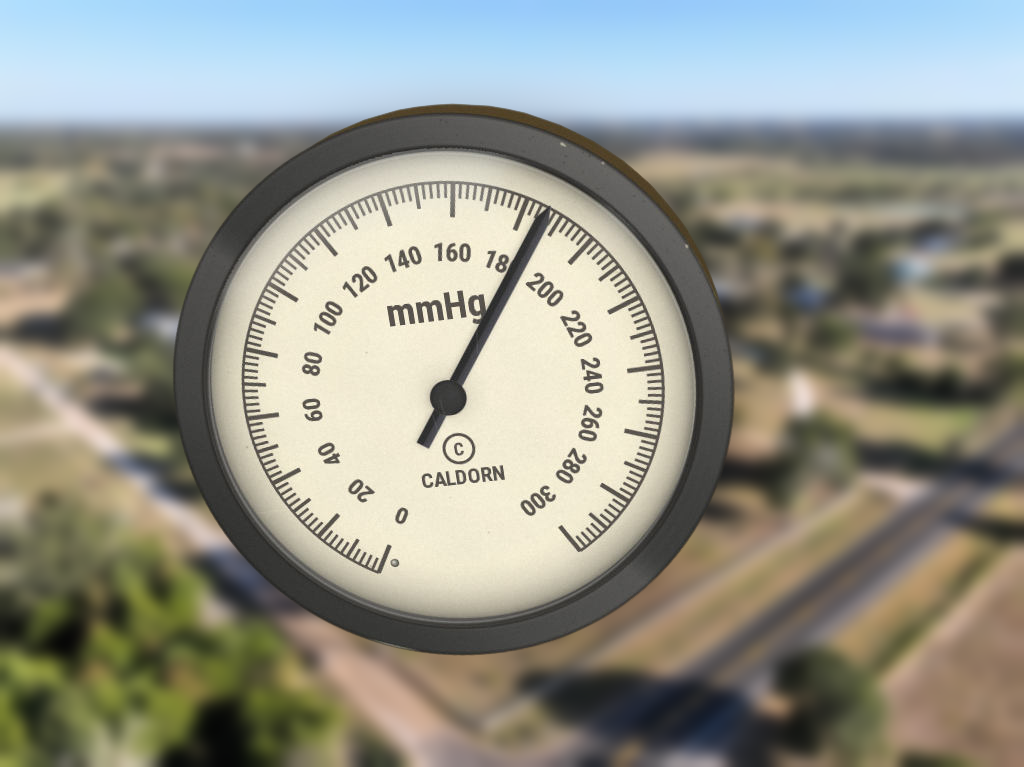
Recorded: value=186 unit=mmHg
